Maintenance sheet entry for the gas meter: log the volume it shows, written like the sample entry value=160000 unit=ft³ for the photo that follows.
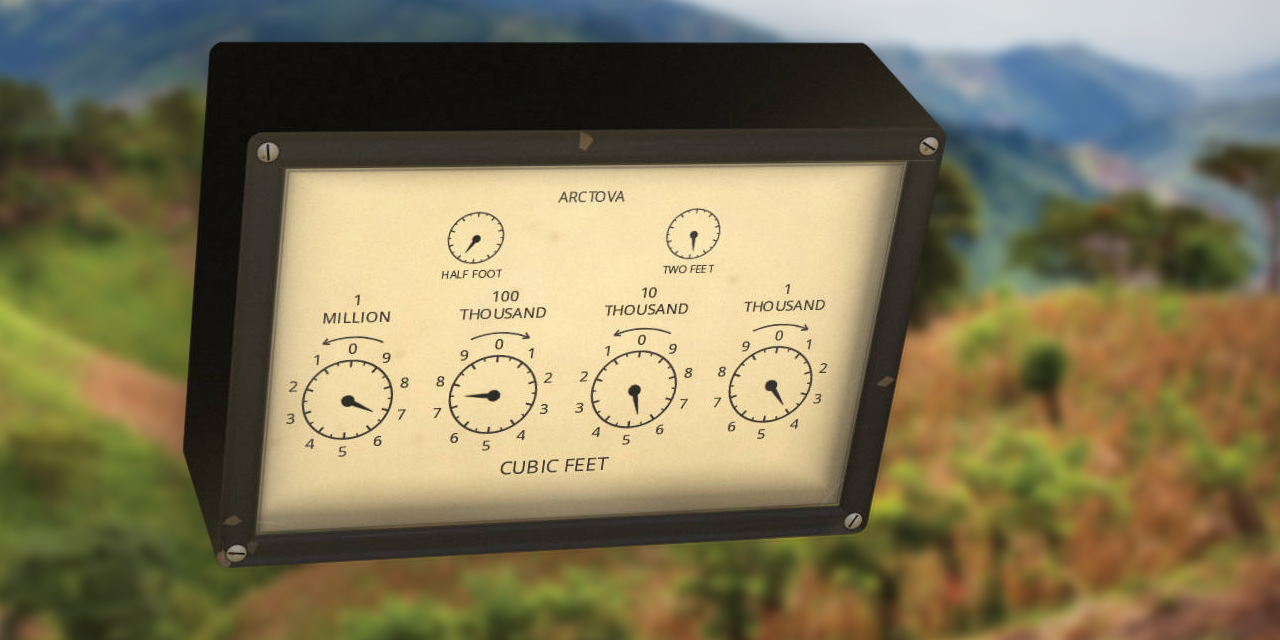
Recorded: value=675400 unit=ft³
